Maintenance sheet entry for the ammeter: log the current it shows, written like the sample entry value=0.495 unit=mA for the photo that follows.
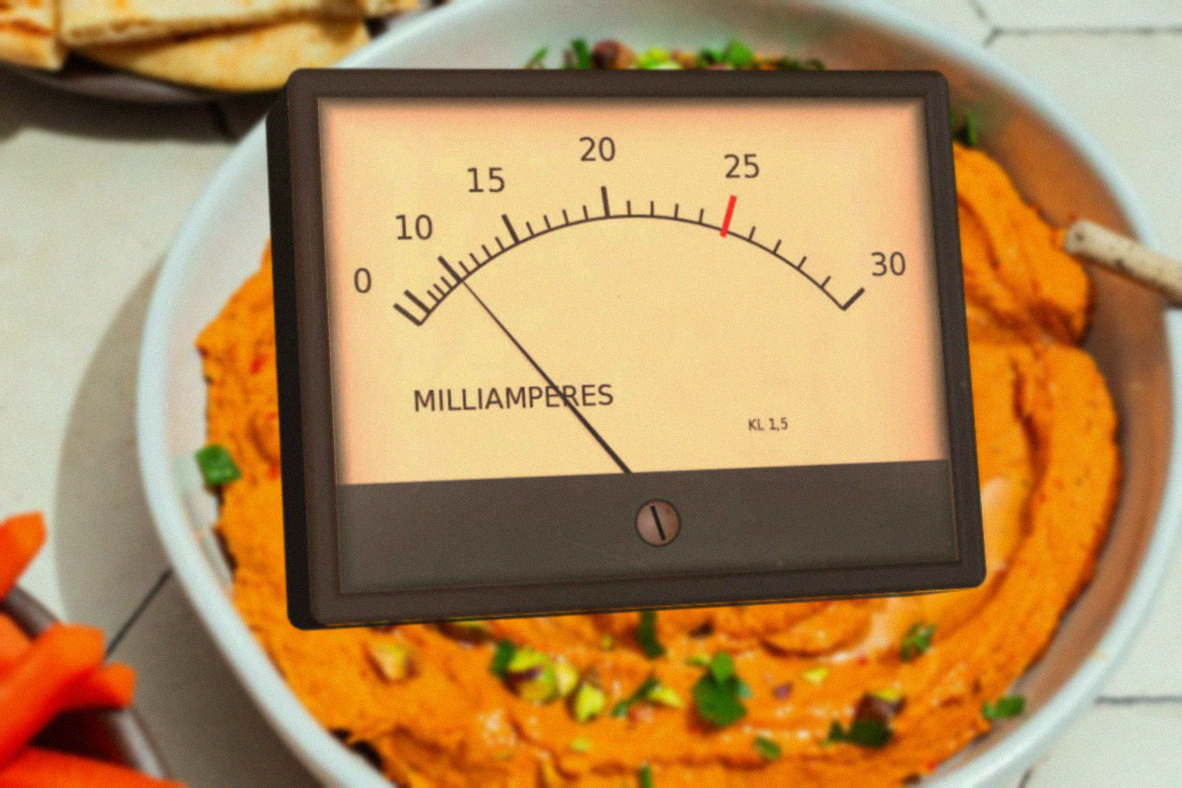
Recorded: value=10 unit=mA
